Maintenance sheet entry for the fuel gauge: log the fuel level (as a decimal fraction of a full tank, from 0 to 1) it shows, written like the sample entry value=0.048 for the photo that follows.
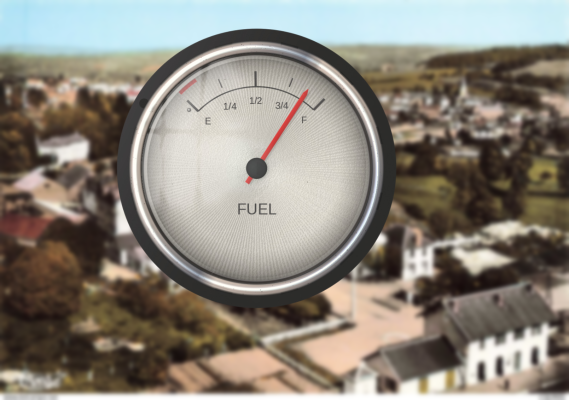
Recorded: value=0.875
